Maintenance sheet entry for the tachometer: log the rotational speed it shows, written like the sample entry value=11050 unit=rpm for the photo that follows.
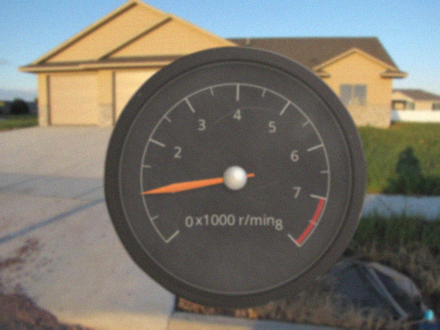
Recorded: value=1000 unit=rpm
